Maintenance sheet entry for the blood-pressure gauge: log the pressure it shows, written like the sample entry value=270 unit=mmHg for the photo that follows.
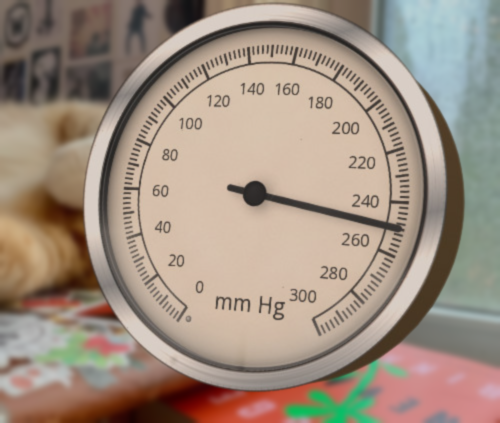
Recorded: value=250 unit=mmHg
